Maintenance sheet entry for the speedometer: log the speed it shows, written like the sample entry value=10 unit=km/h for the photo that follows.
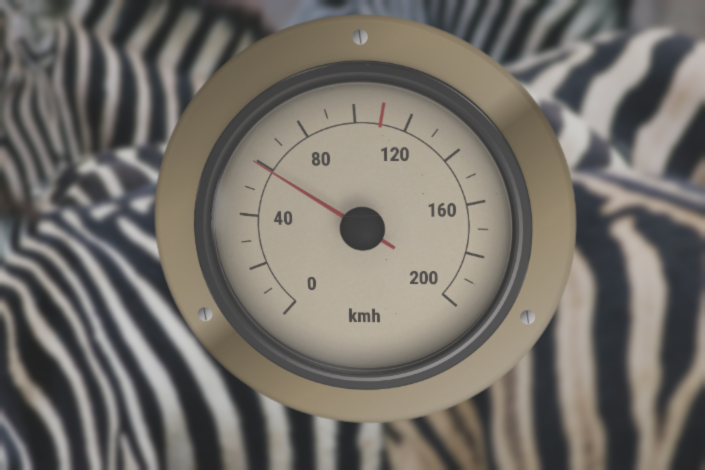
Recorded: value=60 unit=km/h
